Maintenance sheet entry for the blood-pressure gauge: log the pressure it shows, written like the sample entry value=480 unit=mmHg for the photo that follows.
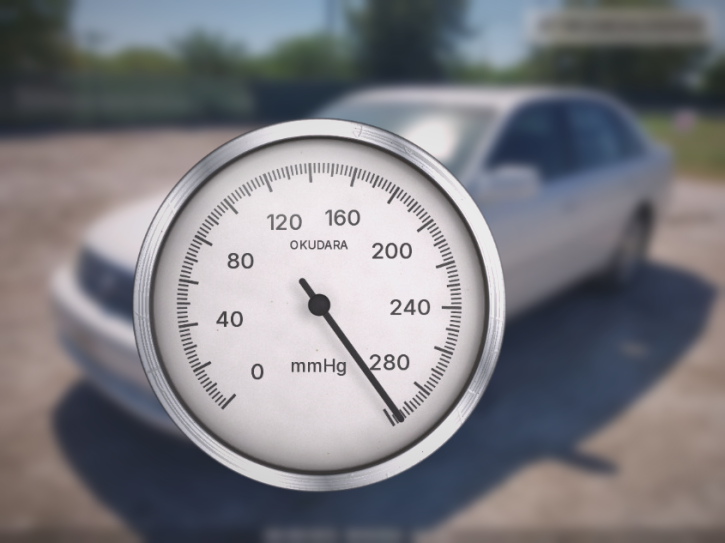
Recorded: value=296 unit=mmHg
